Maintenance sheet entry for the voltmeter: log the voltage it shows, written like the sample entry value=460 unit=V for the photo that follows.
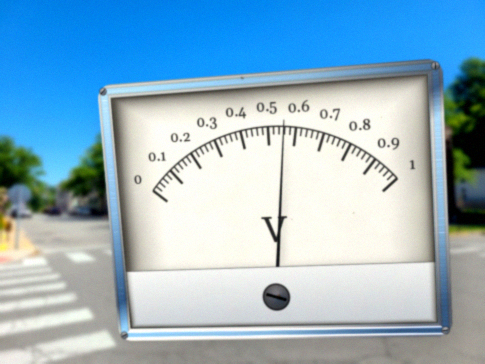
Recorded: value=0.56 unit=V
